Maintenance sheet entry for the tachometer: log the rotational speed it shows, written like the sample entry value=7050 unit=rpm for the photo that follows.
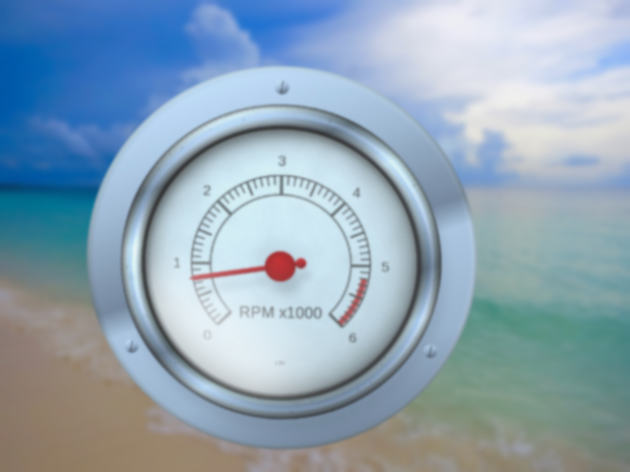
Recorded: value=800 unit=rpm
